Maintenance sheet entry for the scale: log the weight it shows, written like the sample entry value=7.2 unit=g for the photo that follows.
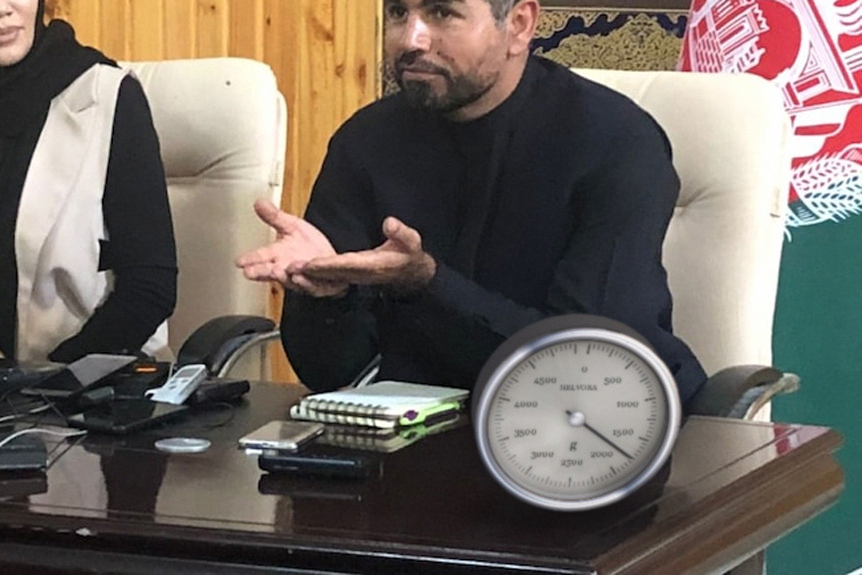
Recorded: value=1750 unit=g
